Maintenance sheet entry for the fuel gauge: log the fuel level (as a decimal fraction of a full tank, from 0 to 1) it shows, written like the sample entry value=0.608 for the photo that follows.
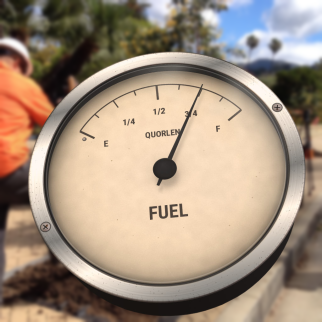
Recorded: value=0.75
